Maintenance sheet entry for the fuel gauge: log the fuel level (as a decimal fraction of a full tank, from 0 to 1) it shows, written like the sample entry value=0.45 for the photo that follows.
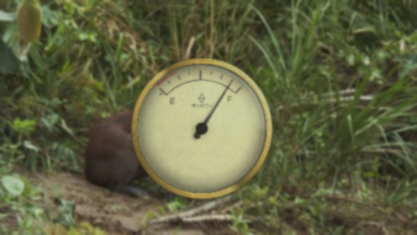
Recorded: value=0.875
